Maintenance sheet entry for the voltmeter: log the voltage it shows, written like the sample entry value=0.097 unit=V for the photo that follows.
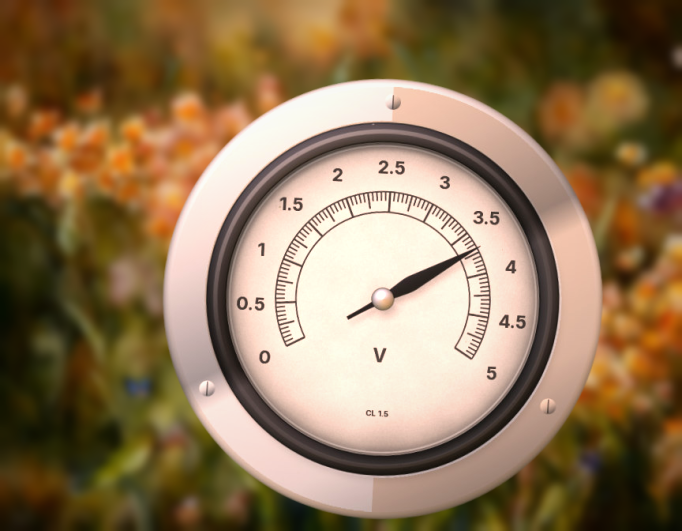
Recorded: value=3.7 unit=V
